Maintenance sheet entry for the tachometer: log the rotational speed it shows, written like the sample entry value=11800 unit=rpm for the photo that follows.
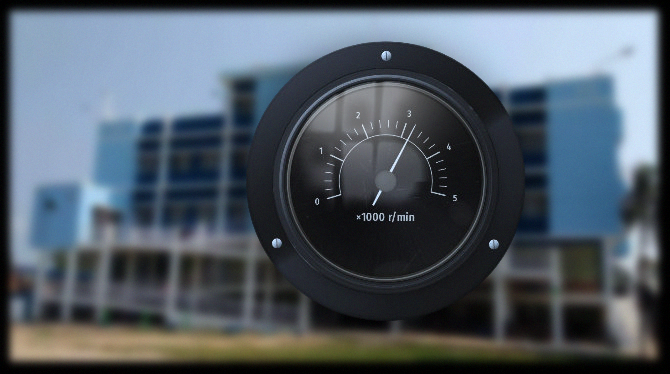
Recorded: value=3200 unit=rpm
